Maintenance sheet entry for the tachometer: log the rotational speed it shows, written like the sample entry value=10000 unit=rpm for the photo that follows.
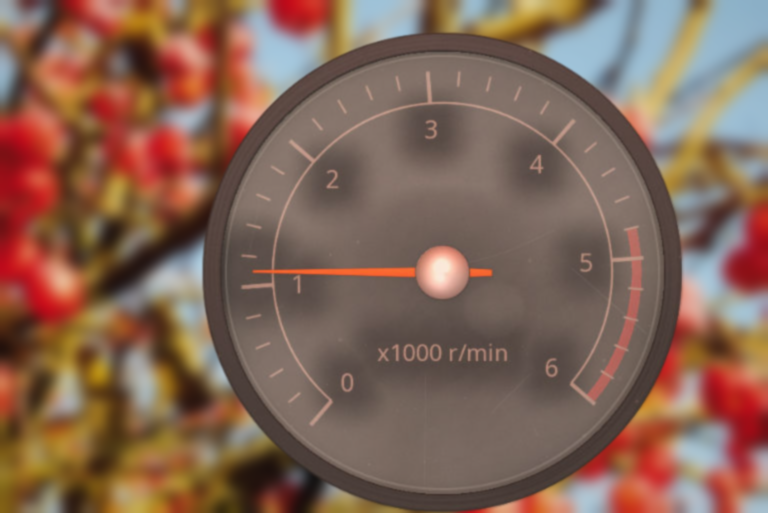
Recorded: value=1100 unit=rpm
